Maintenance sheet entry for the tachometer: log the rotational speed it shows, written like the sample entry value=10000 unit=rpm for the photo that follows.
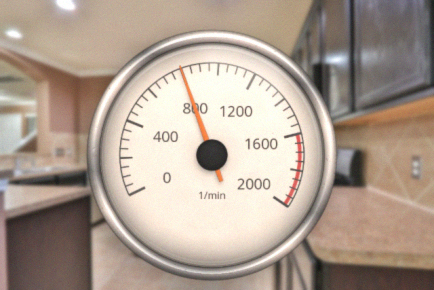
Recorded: value=800 unit=rpm
